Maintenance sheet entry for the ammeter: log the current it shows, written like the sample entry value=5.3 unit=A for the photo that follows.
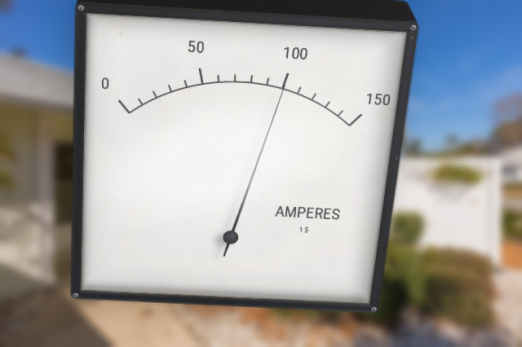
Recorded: value=100 unit=A
